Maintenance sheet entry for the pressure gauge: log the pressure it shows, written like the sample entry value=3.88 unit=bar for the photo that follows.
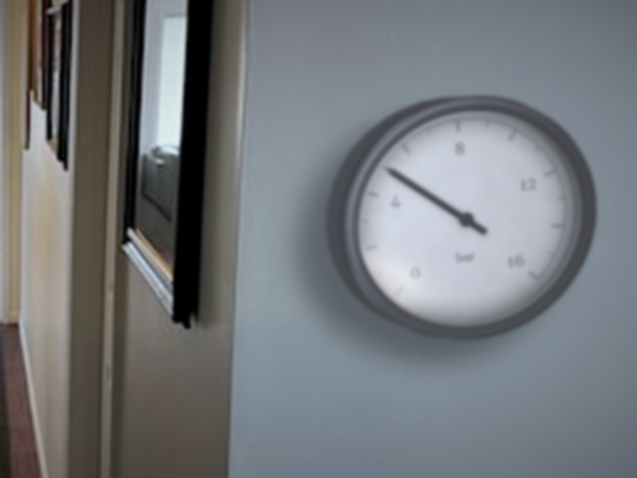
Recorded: value=5 unit=bar
